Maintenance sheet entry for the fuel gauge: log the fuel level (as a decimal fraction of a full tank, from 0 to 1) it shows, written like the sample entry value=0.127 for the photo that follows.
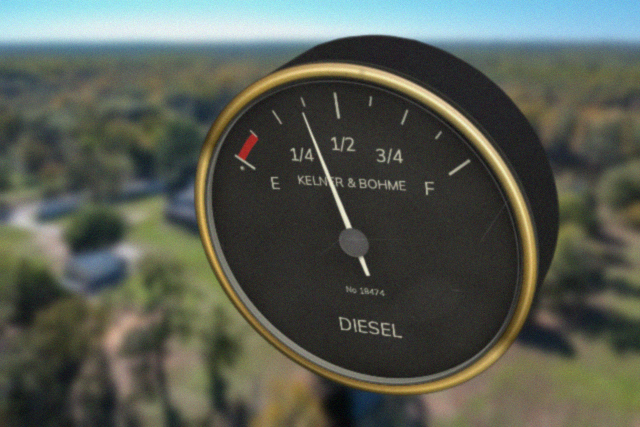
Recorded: value=0.375
